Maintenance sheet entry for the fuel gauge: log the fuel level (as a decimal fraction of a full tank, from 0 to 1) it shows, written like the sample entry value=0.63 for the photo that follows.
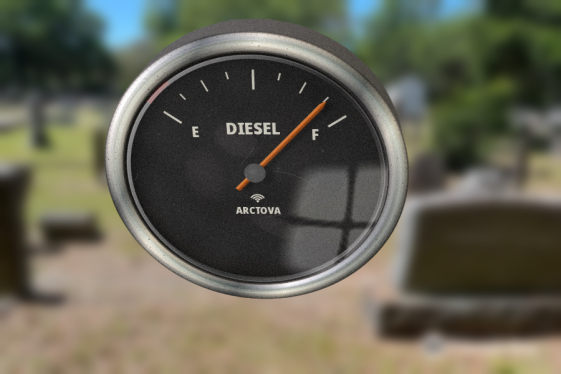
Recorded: value=0.875
